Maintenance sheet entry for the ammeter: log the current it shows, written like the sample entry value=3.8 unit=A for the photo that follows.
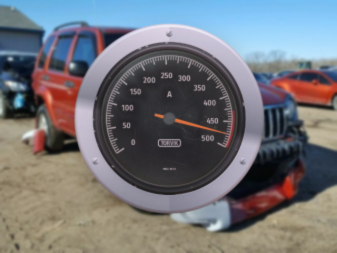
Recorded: value=475 unit=A
